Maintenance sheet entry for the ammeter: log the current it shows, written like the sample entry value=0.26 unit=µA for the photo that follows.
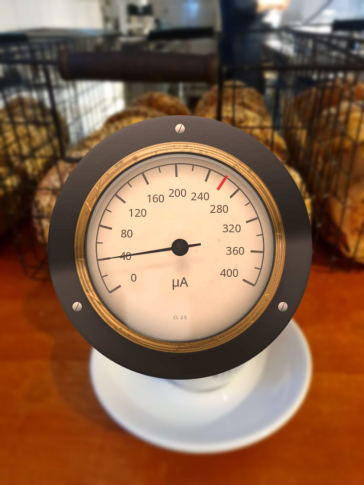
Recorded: value=40 unit=µA
